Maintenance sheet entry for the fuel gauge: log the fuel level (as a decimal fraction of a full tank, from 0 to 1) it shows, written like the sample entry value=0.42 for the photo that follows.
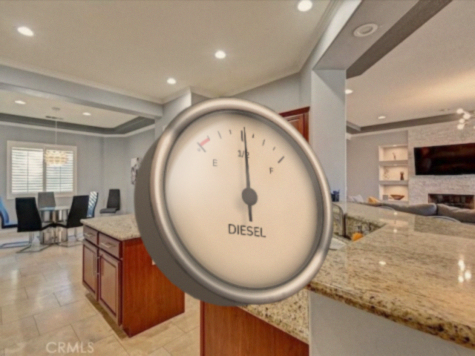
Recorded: value=0.5
